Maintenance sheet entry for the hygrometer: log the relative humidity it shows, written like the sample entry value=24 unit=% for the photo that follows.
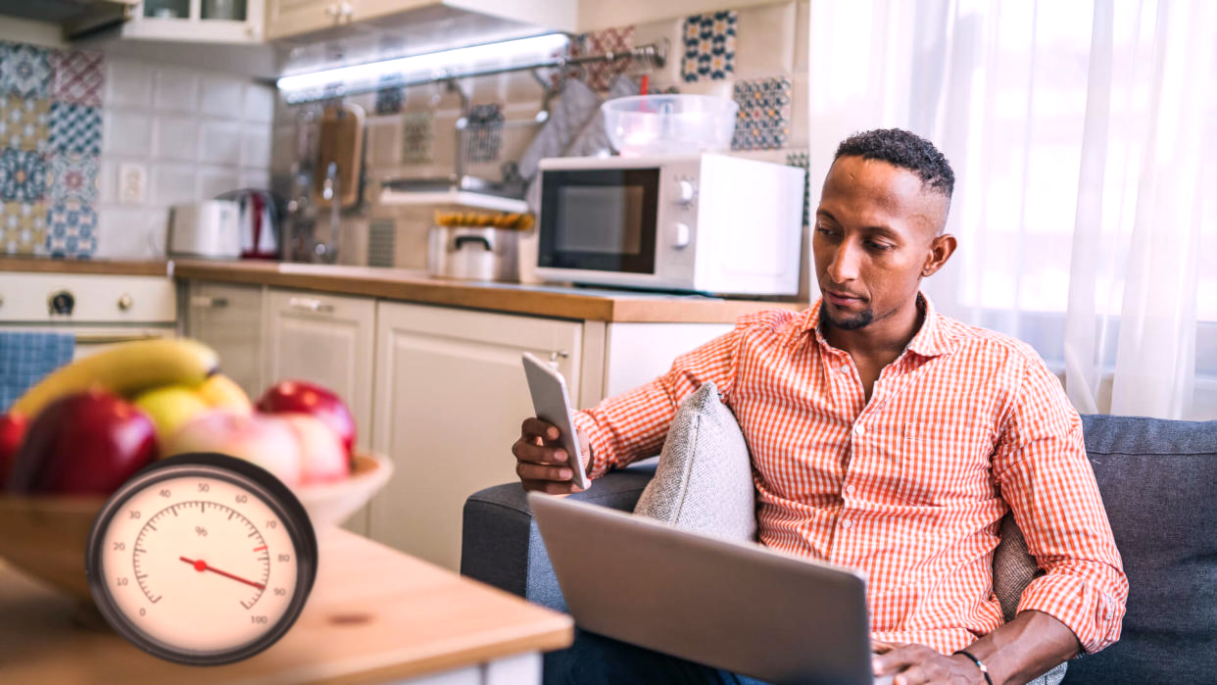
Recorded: value=90 unit=%
